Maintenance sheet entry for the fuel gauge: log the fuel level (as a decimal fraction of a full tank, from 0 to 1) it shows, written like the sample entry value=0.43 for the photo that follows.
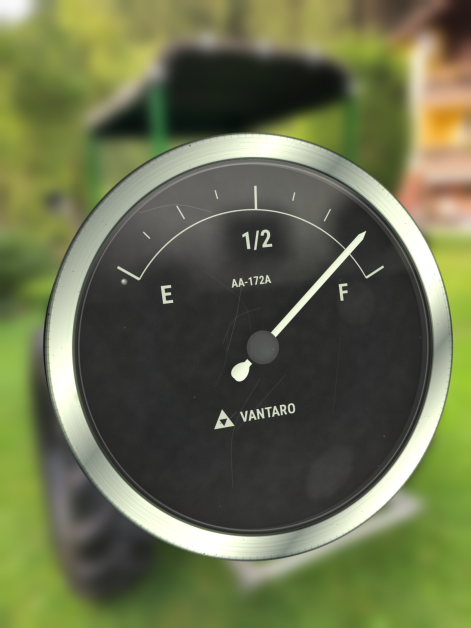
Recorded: value=0.875
